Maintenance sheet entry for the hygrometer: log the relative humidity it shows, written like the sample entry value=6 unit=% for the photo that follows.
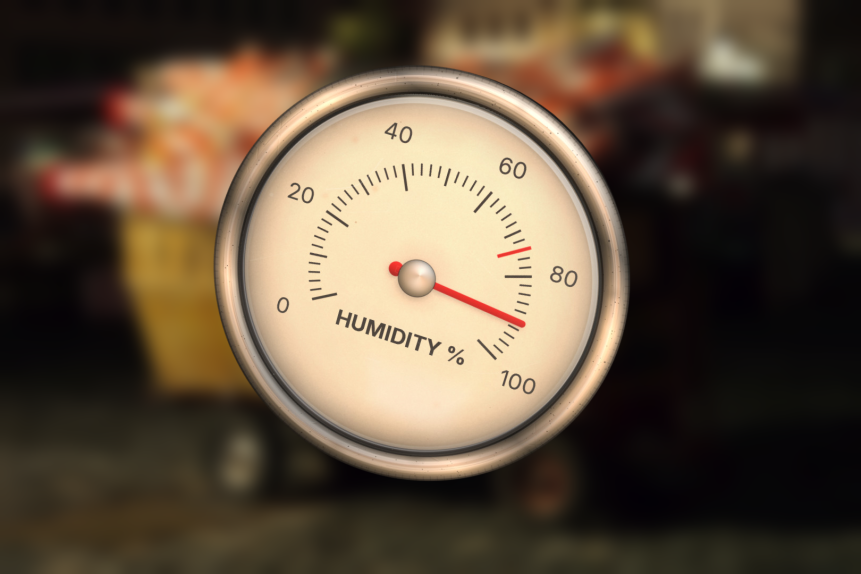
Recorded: value=90 unit=%
